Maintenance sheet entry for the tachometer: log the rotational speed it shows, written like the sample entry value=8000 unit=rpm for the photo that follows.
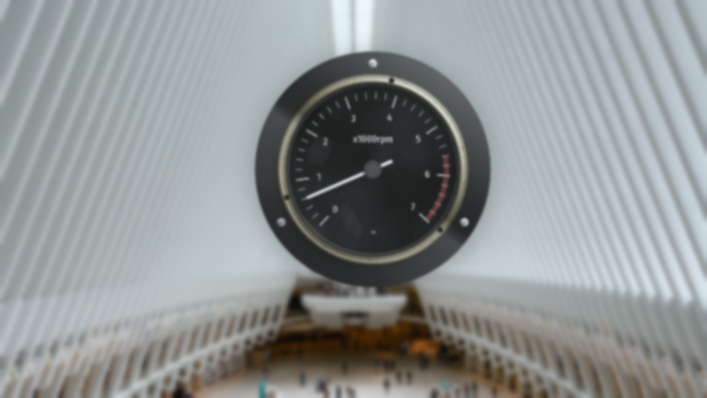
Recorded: value=600 unit=rpm
